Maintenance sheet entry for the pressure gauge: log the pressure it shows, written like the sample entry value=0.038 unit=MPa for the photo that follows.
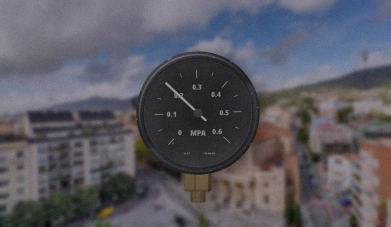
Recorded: value=0.2 unit=MPa
